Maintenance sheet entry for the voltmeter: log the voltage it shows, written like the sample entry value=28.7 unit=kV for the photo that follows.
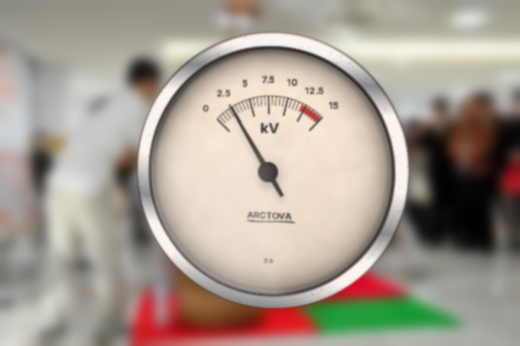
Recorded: value=2.5 unit=kV
